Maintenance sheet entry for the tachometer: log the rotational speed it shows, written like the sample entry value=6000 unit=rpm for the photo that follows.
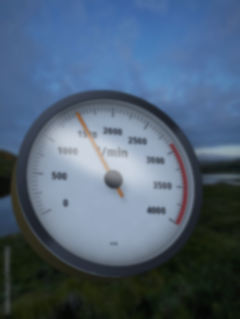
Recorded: value=1500 unit=rpm
